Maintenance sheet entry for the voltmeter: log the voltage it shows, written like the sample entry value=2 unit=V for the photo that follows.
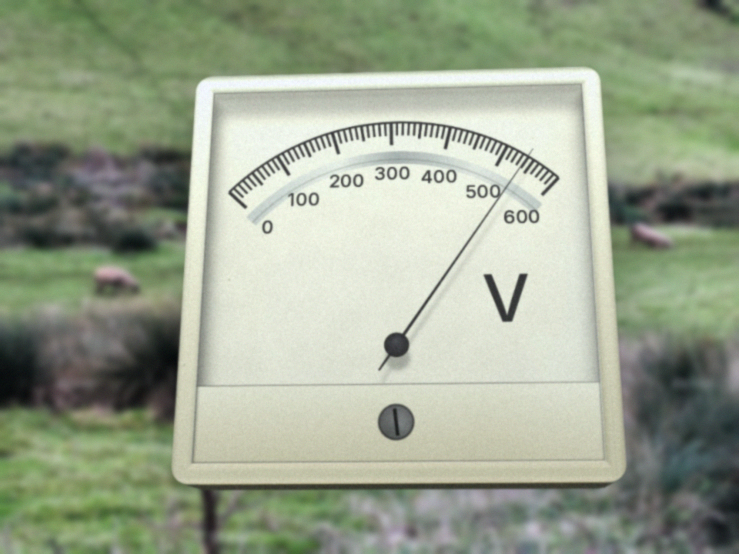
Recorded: value=540 unit=V
